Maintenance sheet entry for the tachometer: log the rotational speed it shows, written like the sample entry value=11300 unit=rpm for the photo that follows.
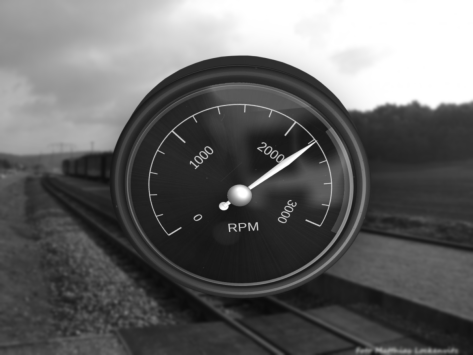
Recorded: value=2200 unit=rpm
